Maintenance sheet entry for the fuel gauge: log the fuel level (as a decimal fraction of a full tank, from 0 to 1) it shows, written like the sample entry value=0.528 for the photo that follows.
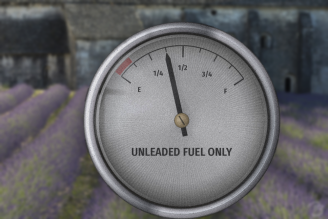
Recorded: value=0.375
